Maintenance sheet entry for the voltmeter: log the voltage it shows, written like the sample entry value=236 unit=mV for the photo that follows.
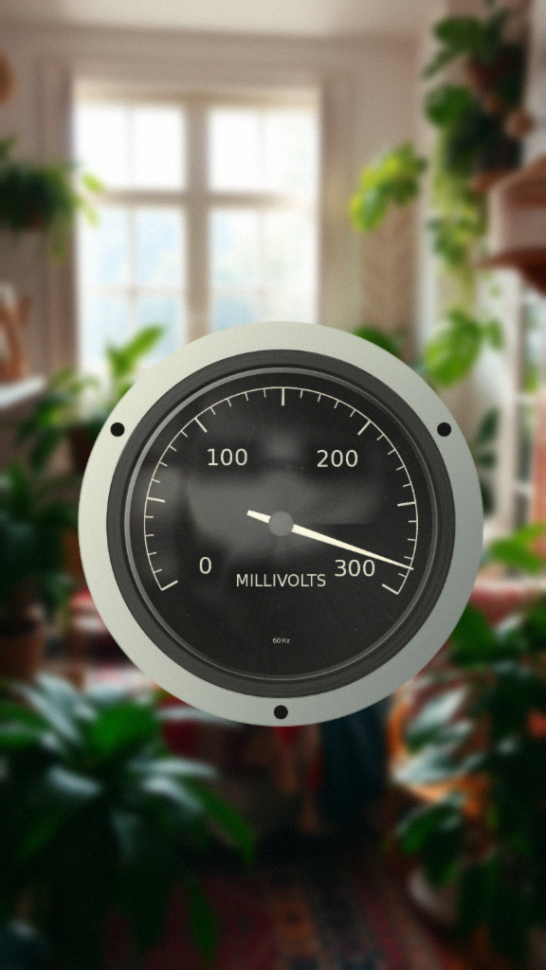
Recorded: value=285 unit=mV
